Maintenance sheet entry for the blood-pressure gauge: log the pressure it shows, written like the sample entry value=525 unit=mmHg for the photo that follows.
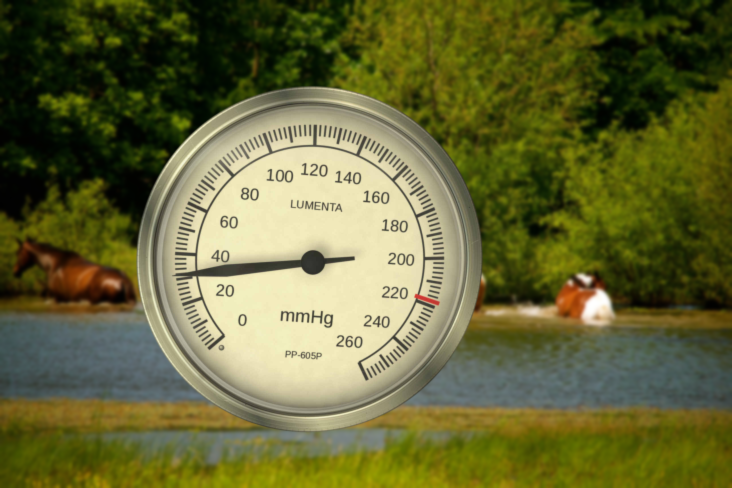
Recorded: value=32 unit=mmHg
